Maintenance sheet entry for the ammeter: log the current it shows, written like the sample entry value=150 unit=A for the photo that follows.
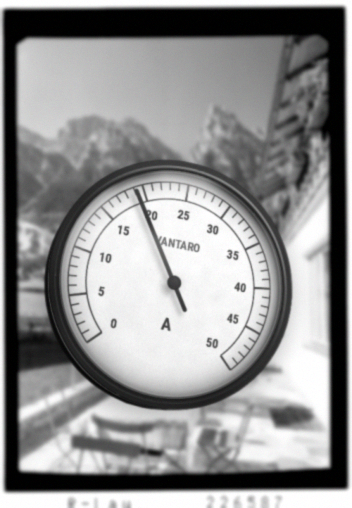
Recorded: value=19 unit=A
